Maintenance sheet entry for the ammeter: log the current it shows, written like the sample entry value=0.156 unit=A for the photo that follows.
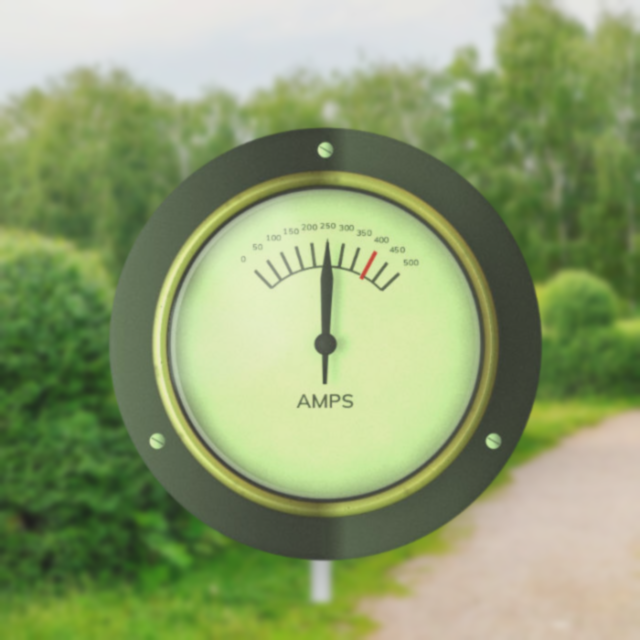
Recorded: value=250 unit=A
